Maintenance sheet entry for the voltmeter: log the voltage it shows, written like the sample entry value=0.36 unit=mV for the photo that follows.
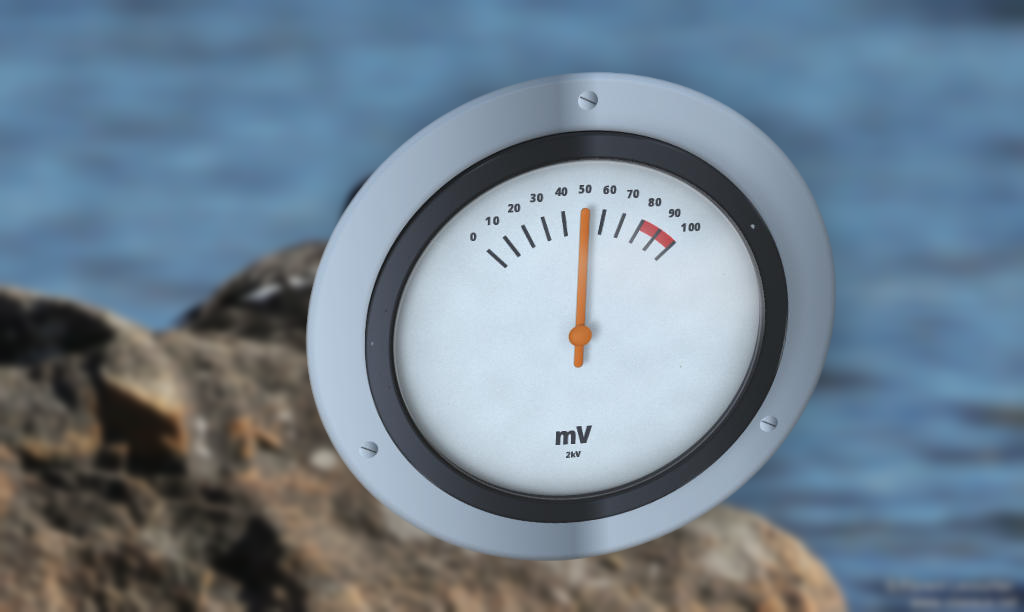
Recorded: value=50 unit=mV
